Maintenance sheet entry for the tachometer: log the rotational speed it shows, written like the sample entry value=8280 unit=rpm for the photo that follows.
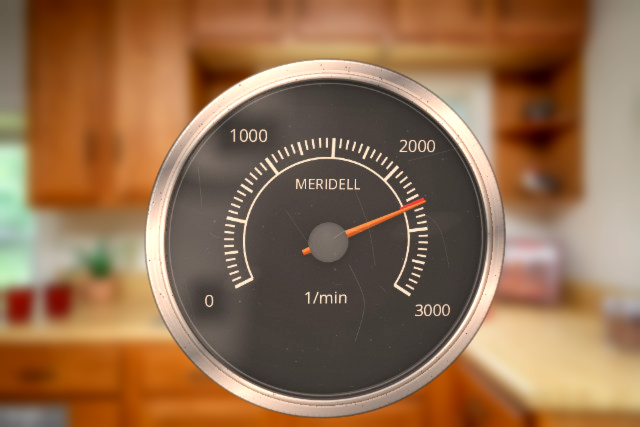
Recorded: value=2300 unit=rpm
